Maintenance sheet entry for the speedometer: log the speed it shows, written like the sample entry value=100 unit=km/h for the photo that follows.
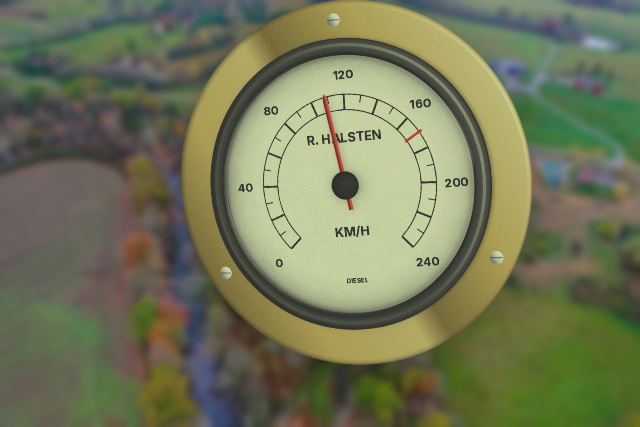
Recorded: value=110 unit=km/h
